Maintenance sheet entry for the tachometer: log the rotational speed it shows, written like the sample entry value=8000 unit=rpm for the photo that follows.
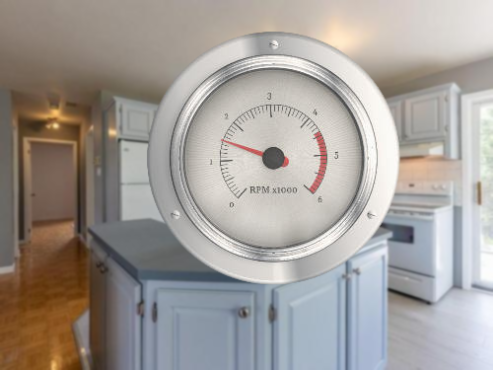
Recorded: value=1500 unit=rpm
